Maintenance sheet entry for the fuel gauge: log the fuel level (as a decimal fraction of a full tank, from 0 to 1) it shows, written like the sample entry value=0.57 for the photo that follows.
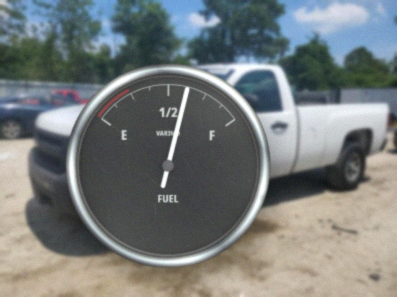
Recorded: value=0.625
